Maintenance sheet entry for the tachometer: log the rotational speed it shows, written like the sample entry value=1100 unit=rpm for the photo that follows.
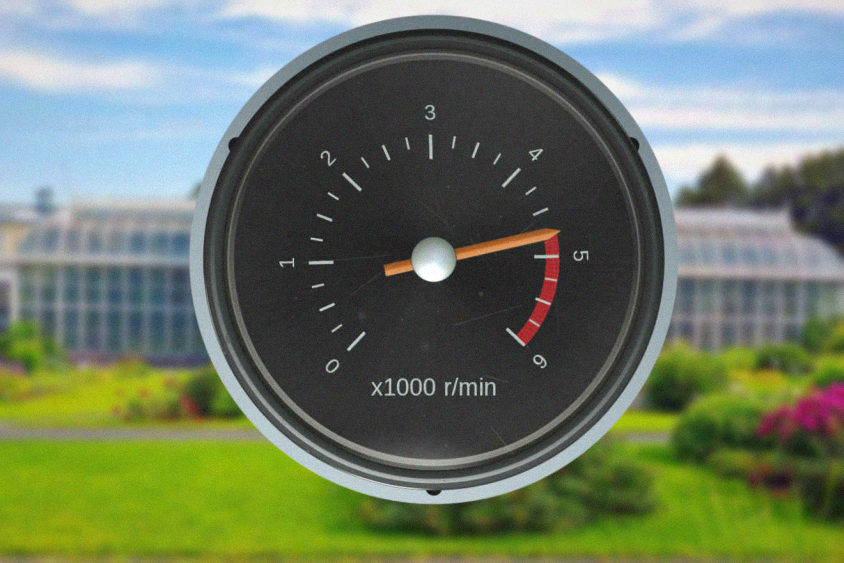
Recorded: value=4750 unit=rpm
